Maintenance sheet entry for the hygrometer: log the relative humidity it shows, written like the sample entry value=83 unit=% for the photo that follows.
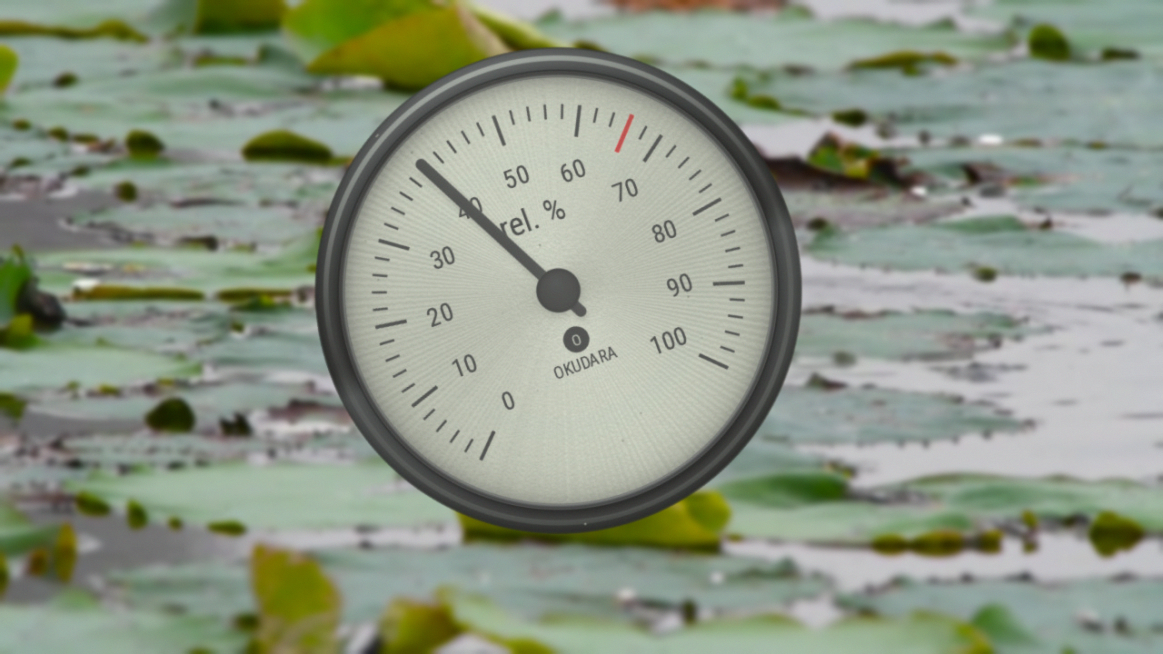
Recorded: value=40 unit=%
